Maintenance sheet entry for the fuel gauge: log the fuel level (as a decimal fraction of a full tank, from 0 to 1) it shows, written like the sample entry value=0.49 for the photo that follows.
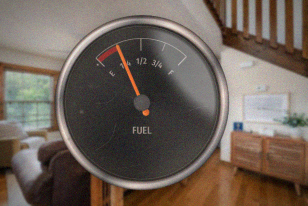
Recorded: value=0.25
